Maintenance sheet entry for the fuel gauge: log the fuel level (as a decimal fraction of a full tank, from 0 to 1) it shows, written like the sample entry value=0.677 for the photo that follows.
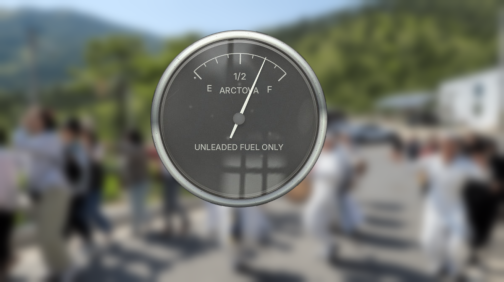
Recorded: value=0.75
